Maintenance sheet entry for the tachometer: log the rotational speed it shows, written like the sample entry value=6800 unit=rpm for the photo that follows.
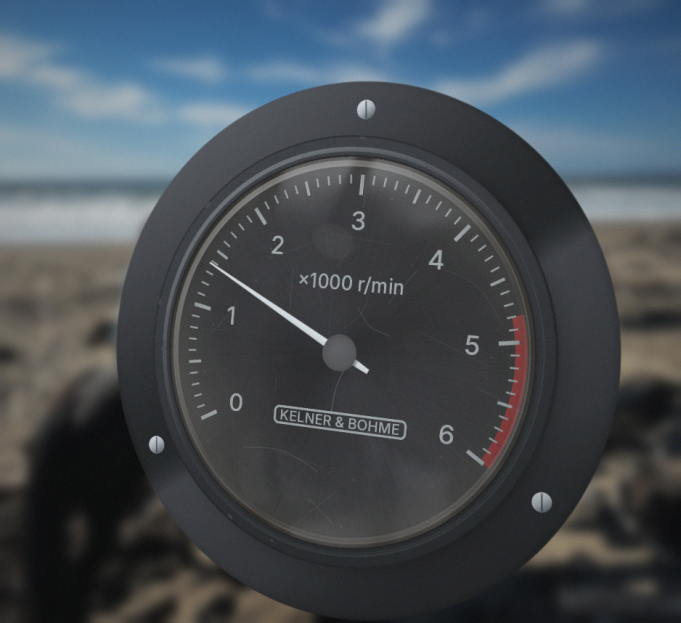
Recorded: value=1400 unit=rpm
